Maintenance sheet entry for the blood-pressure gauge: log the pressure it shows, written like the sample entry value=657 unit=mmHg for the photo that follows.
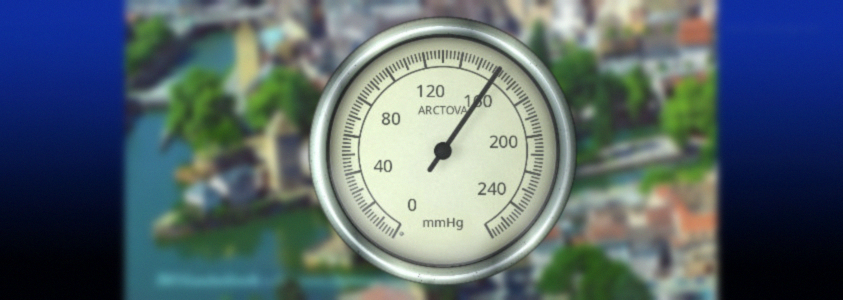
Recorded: value=160 unit=mmHg
